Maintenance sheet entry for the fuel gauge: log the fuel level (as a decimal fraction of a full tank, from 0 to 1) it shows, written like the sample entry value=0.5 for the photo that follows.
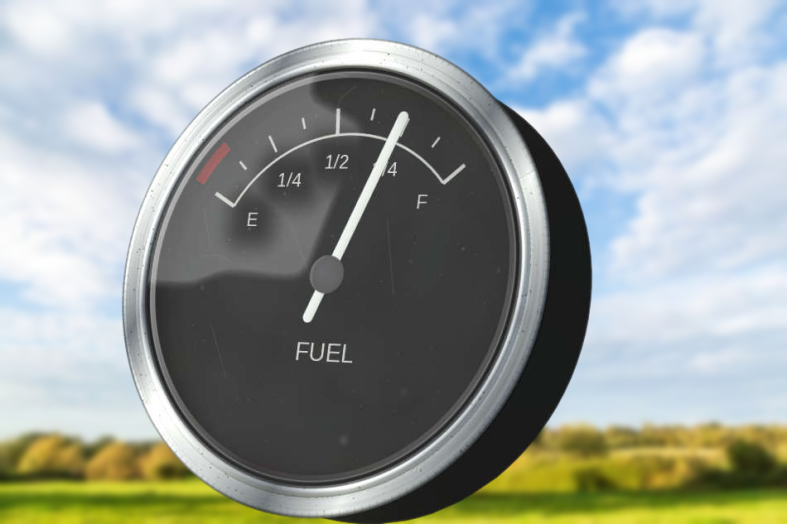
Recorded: value=0.75
